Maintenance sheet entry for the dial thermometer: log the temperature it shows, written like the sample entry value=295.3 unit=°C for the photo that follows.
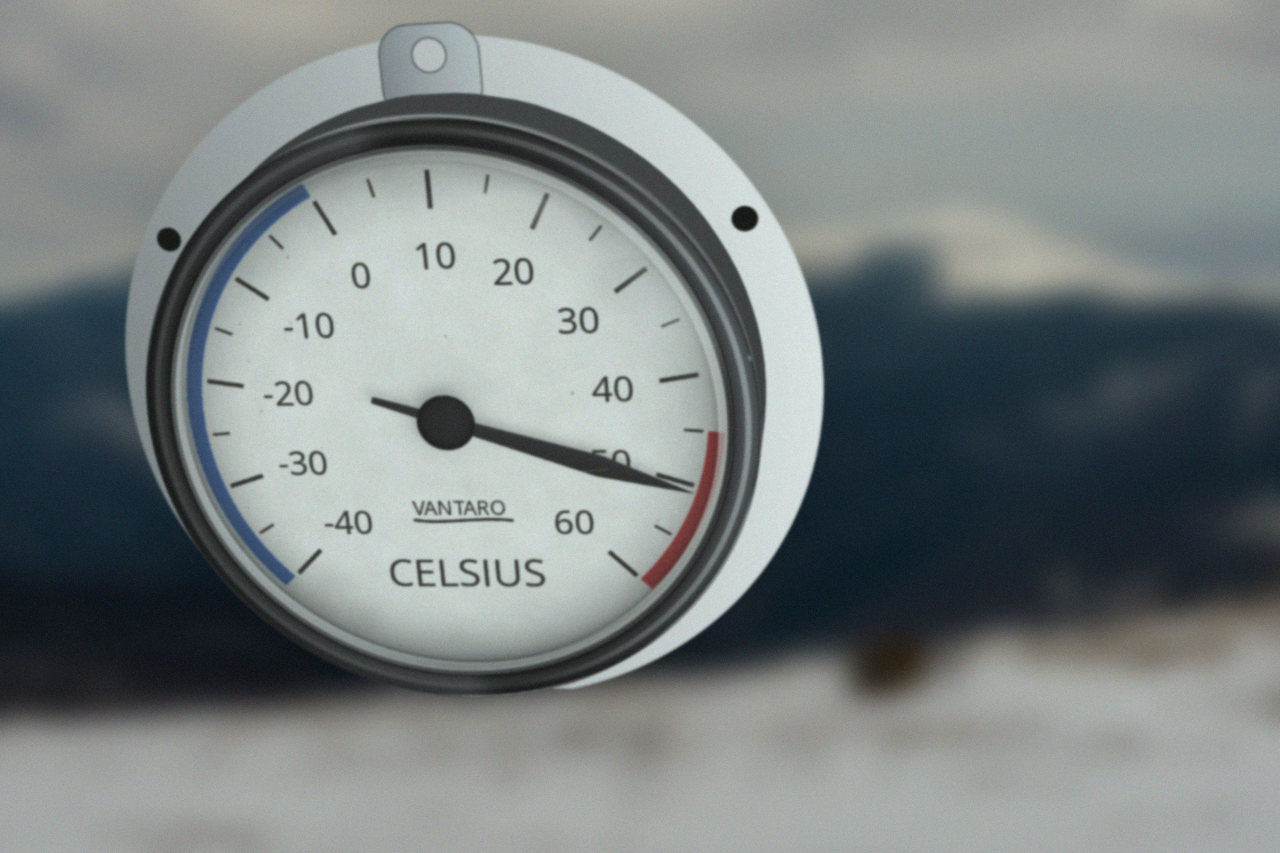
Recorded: value=50 unit=°C
